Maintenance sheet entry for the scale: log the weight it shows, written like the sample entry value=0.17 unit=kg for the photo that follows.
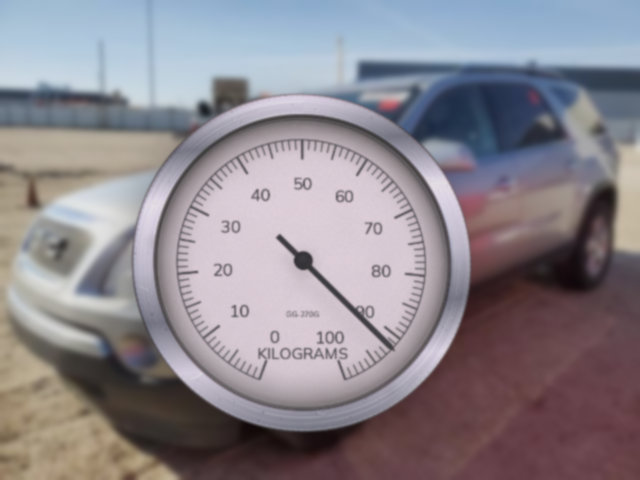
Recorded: value=92 unit=kg
